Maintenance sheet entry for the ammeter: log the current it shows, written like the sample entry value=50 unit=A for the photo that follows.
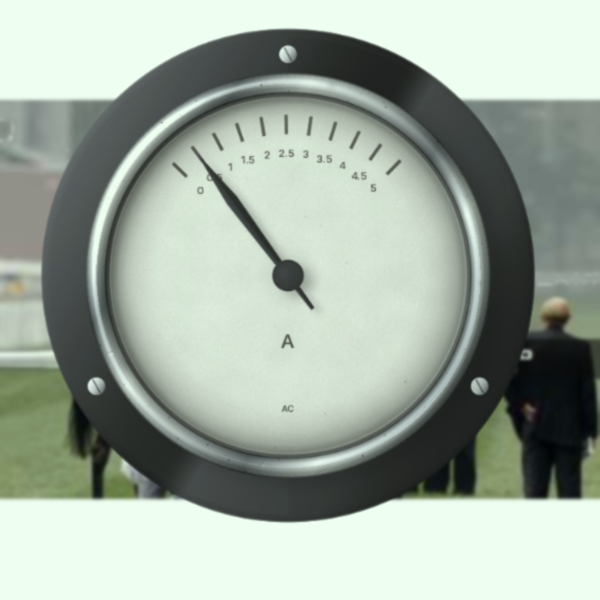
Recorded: value=0.5 unit=A
